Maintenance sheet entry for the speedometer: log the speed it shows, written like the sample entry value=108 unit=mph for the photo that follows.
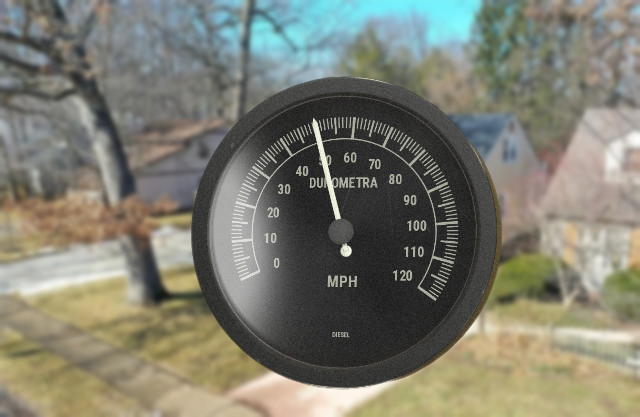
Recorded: value=50 unit=mph
